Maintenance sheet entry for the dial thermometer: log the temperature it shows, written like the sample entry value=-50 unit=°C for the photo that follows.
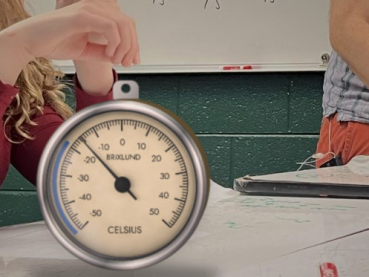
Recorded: value=-15 unit=°C
